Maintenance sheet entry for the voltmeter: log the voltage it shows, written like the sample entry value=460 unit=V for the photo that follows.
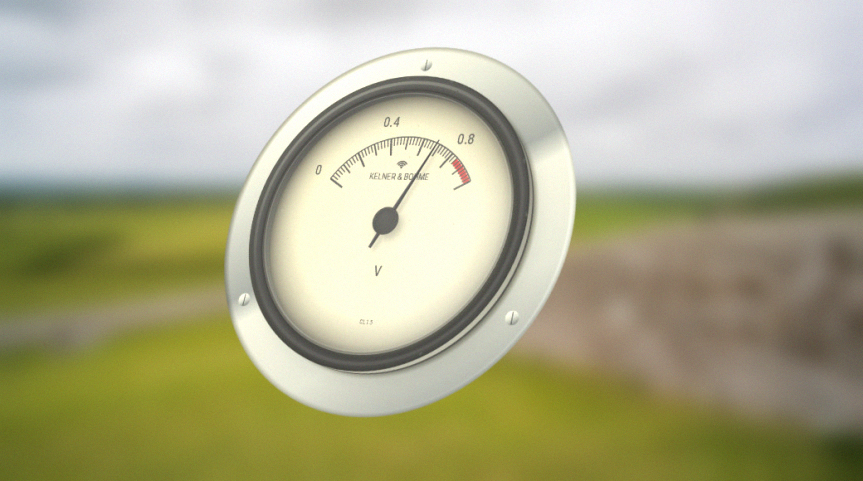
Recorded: value=0.7 unit=V
